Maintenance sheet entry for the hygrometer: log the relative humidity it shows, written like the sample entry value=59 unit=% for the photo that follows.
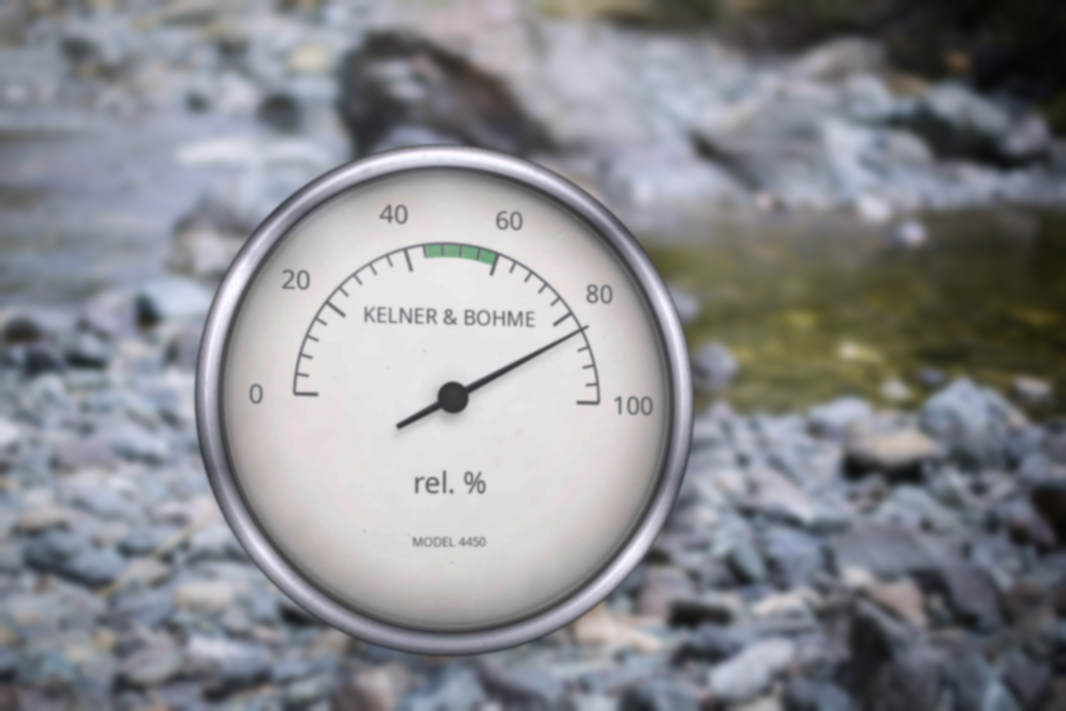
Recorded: value=84 unit=%
